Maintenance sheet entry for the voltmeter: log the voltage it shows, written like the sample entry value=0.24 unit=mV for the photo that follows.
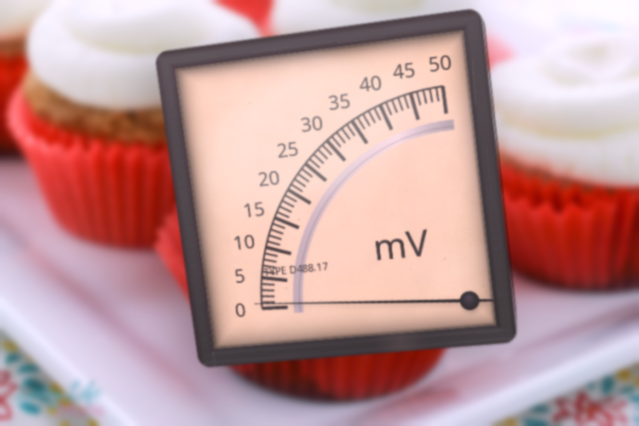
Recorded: value=1 unit=mV
